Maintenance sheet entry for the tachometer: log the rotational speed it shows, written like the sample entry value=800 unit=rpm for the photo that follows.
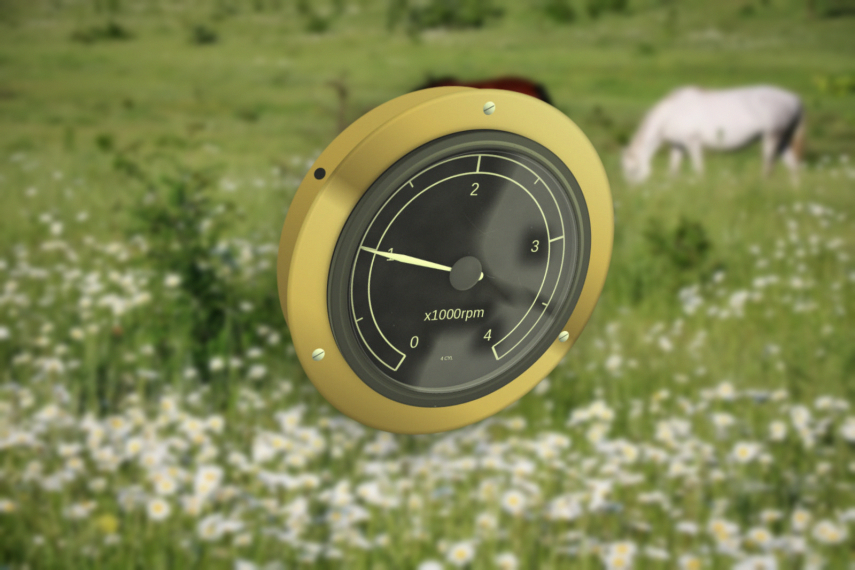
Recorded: value=1000 unit=rpm
